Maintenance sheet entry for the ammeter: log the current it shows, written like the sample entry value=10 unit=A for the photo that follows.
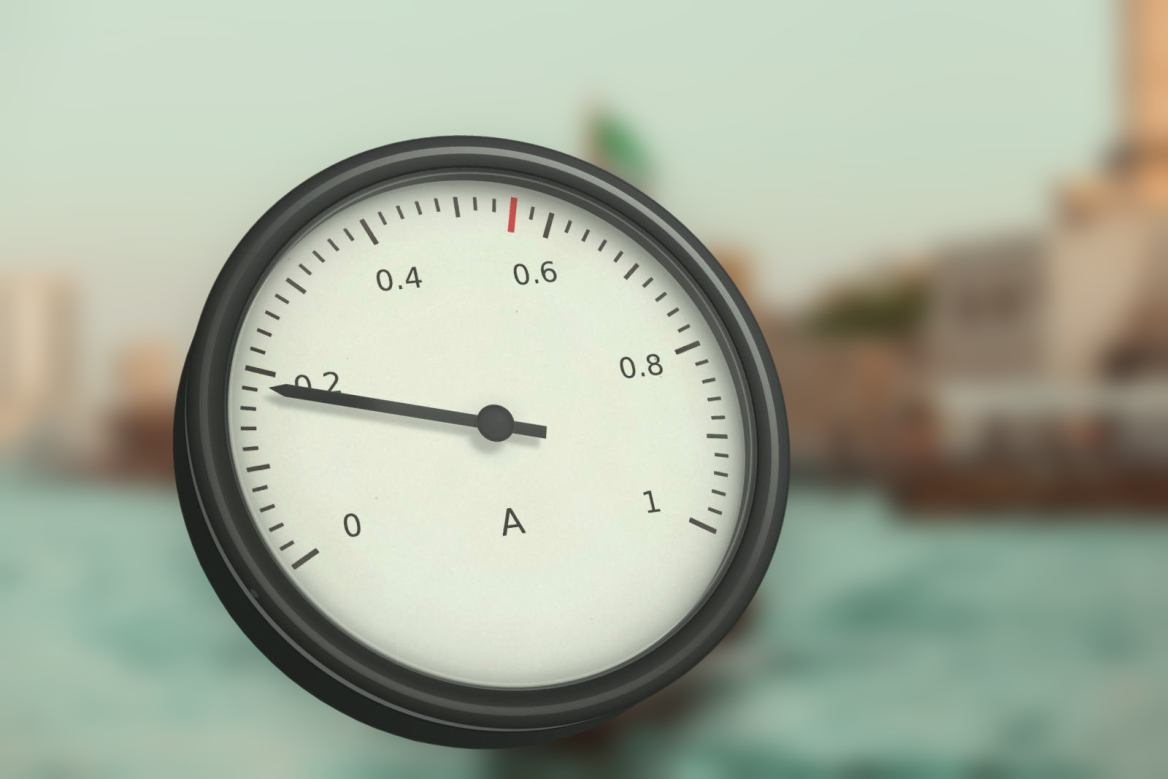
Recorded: value=0.18 unit=A
